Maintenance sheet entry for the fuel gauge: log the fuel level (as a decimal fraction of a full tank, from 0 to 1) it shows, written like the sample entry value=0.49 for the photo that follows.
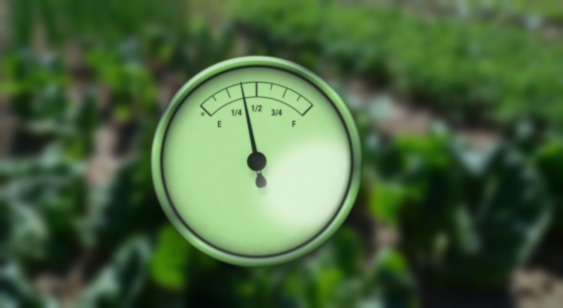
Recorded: value=0.375
